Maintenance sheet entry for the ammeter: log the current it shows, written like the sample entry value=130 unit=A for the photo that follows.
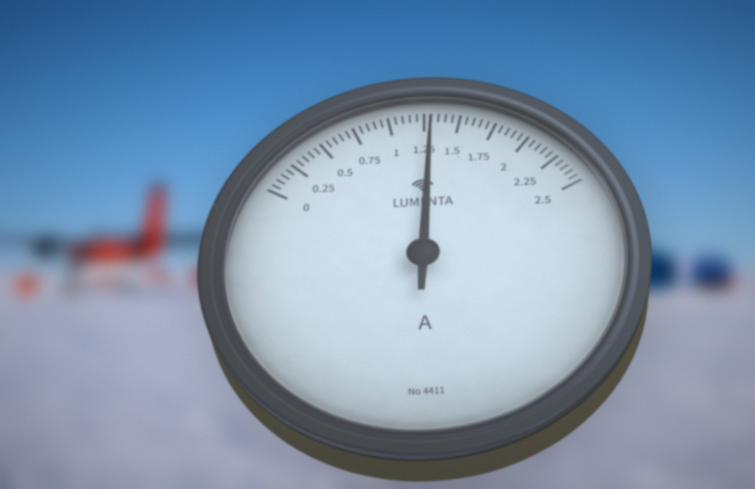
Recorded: value=1.3 unit=A
